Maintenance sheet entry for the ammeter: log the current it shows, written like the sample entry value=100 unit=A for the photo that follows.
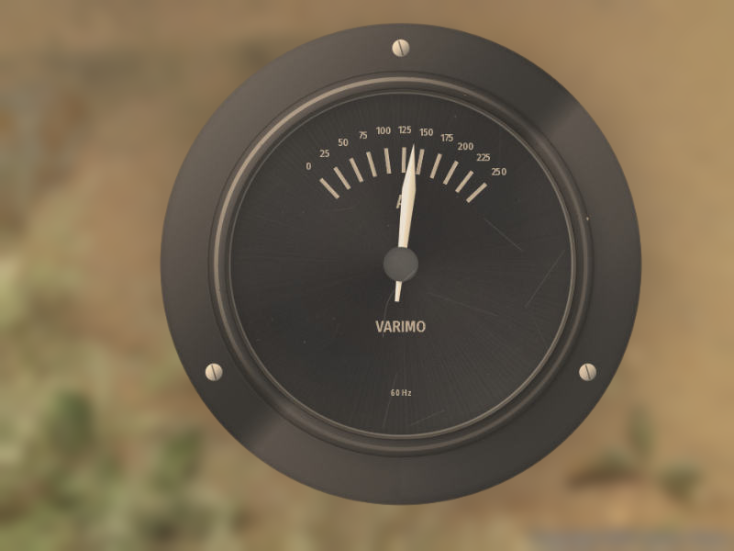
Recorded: value=137.5 unit=A
